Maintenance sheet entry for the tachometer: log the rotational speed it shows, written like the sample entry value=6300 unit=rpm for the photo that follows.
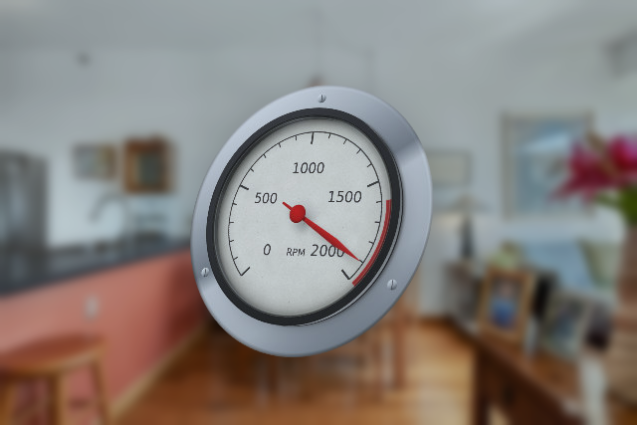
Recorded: value=1900 unit=rpm
